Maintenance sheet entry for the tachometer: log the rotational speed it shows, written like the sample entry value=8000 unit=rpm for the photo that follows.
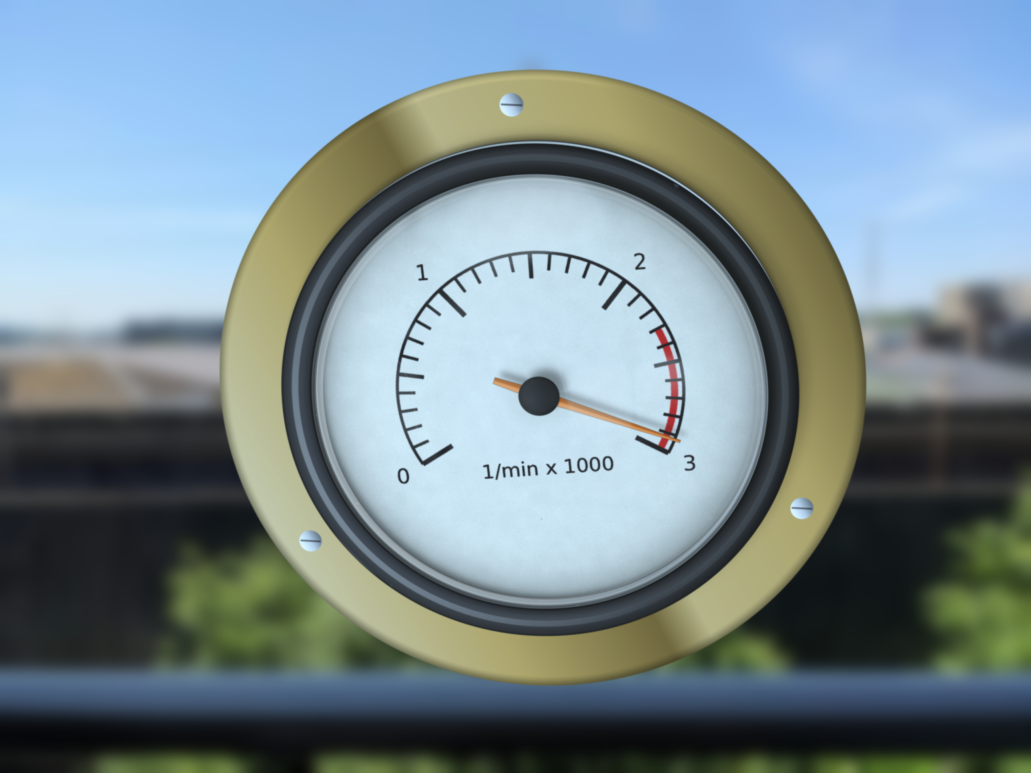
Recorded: value=2900 unit=rpm
